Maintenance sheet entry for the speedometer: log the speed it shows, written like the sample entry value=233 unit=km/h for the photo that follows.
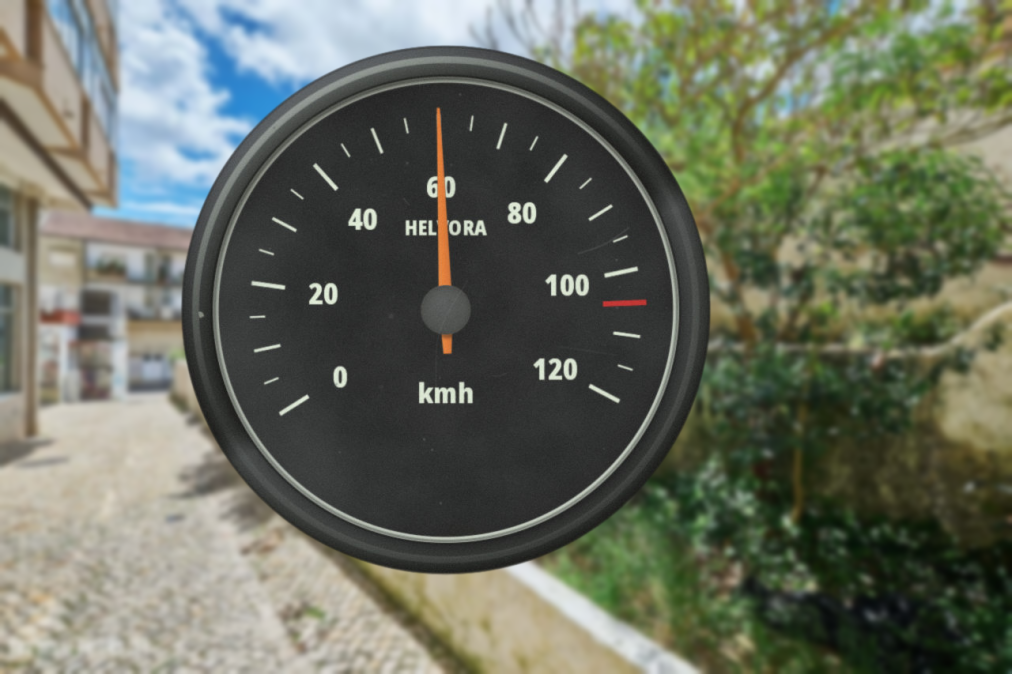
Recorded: value=60 unit=km/h
